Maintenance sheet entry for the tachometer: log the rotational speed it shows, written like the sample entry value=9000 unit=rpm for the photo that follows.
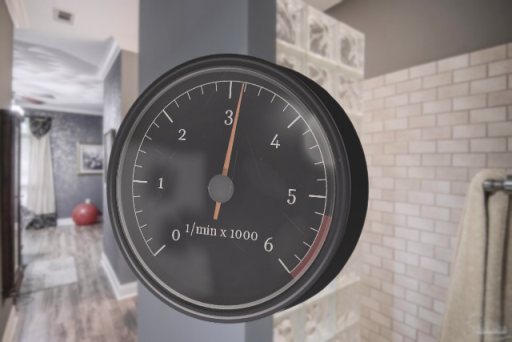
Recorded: value=3200 unit=rpm
